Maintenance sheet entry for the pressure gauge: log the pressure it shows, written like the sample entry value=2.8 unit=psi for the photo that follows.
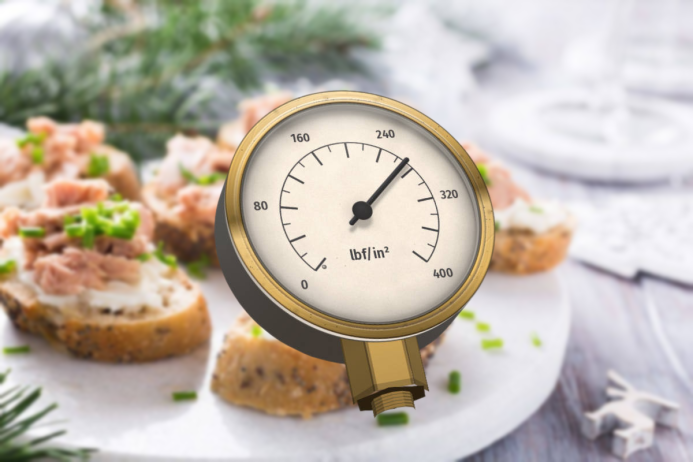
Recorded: value=270 unit=psi
